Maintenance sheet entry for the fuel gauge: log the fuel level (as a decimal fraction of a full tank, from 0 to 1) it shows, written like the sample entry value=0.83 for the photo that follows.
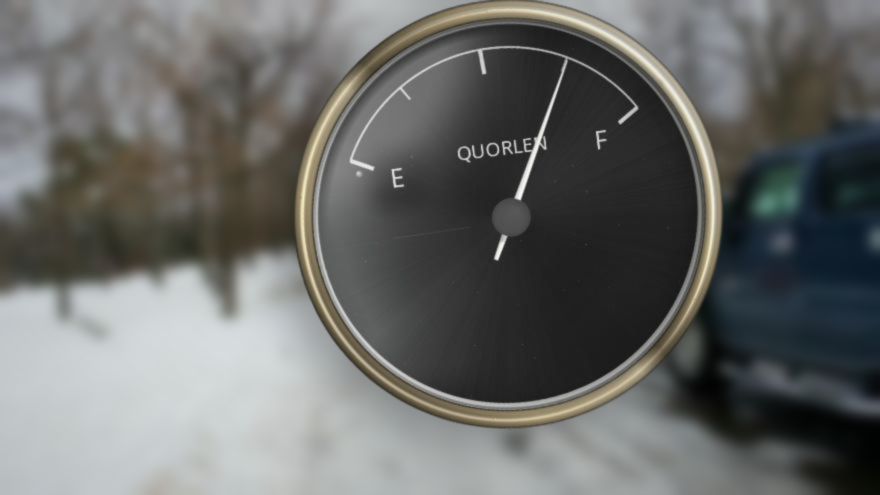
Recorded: value=0.75
